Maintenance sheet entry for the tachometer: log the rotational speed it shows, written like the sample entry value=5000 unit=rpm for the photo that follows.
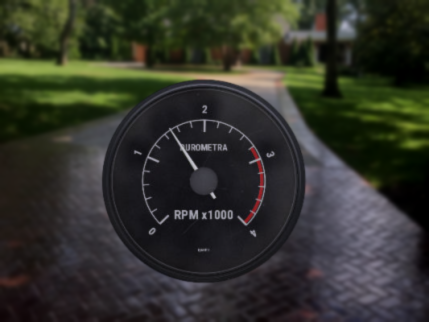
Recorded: value=1500 unit=rpm
